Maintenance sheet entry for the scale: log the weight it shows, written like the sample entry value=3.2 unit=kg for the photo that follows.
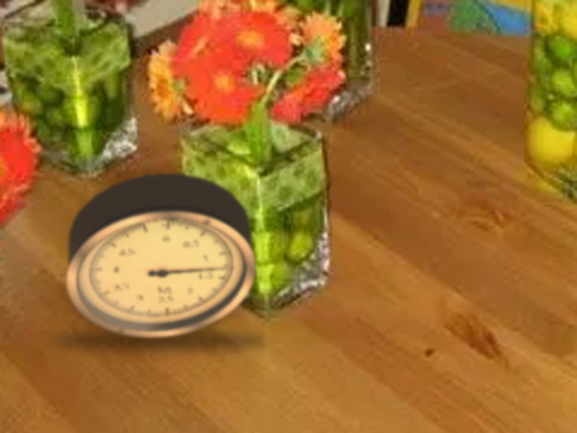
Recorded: value=1.25 unit=kg
